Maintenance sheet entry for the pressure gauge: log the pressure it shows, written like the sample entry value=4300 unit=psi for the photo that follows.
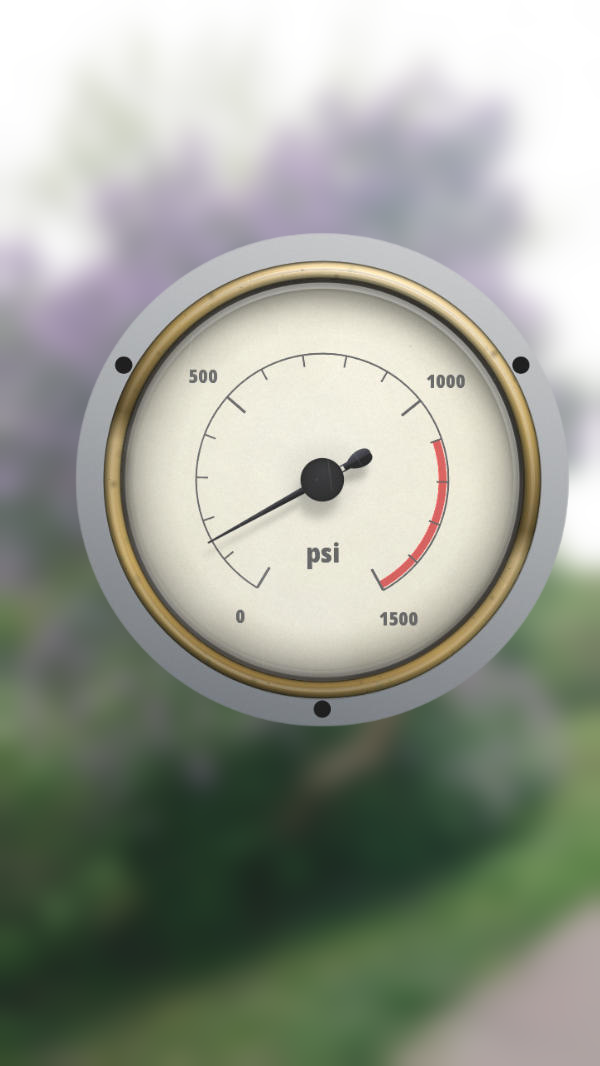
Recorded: value=150 unit=psi
